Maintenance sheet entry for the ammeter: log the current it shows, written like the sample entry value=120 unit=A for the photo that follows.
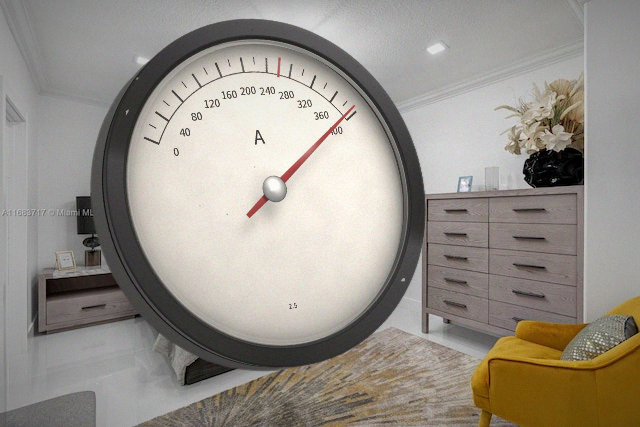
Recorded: value=390 unit=A
